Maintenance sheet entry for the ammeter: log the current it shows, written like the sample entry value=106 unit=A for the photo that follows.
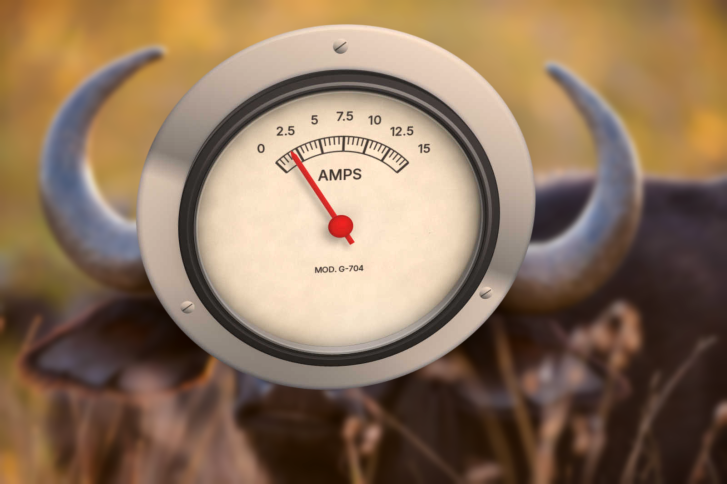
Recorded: value=2 unit=A
